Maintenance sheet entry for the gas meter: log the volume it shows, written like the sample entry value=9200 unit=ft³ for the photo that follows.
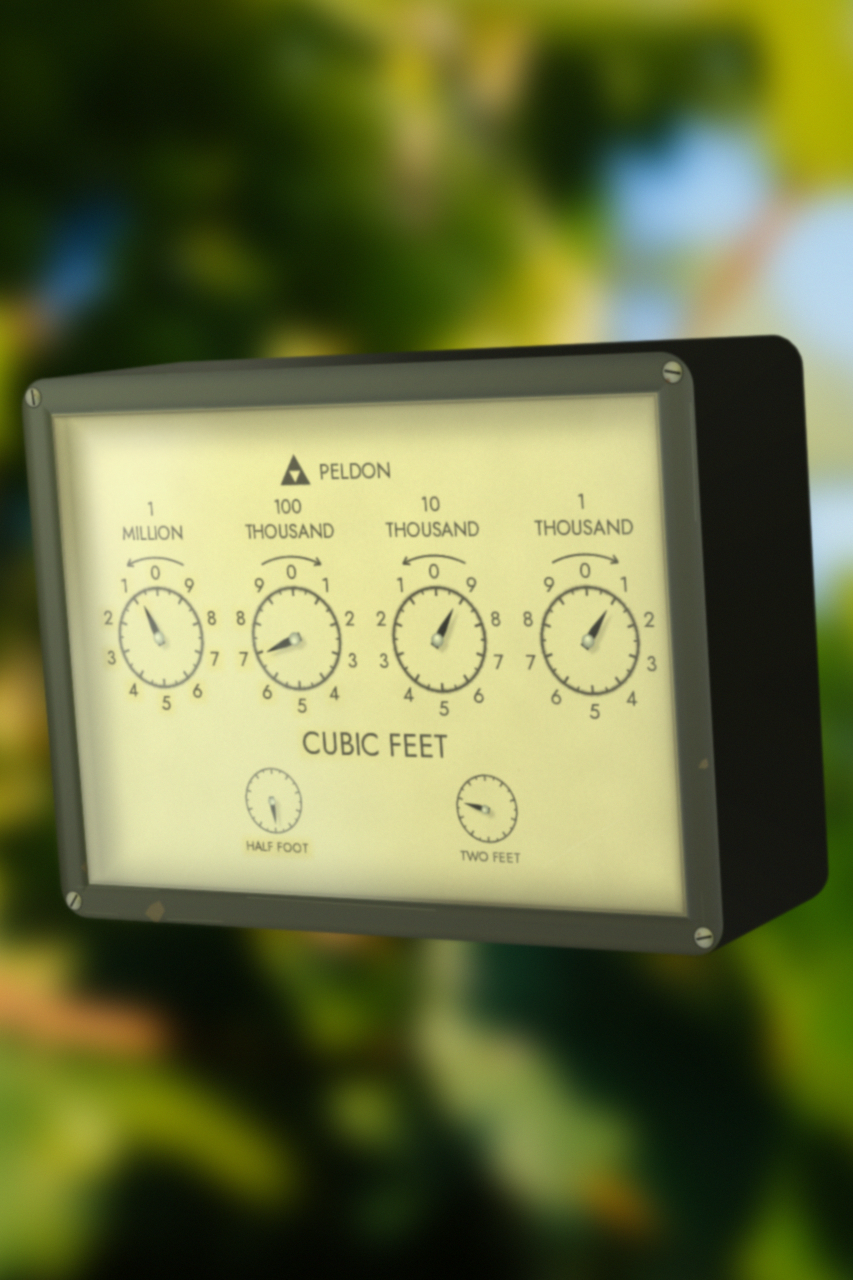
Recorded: value=69100 unit=ft³
